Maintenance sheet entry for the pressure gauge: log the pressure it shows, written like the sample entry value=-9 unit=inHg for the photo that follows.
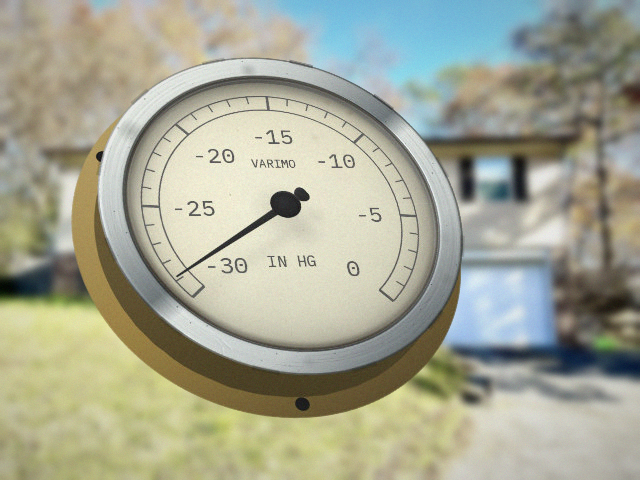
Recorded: value=-29 unit=inHg
